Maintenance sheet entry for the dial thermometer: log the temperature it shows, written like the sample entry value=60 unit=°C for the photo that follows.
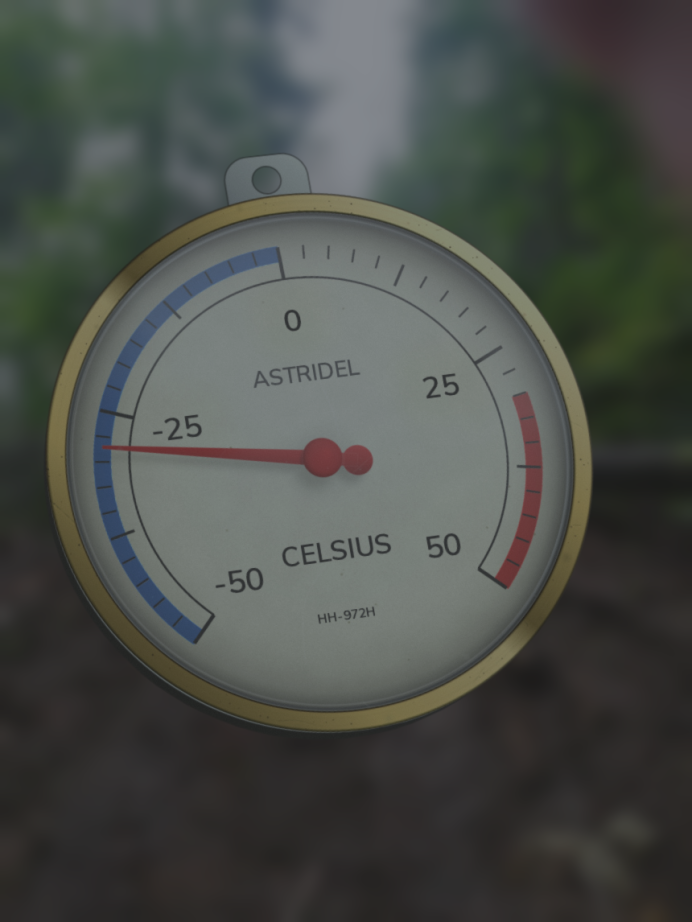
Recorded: value=-28.75 unit=°C
